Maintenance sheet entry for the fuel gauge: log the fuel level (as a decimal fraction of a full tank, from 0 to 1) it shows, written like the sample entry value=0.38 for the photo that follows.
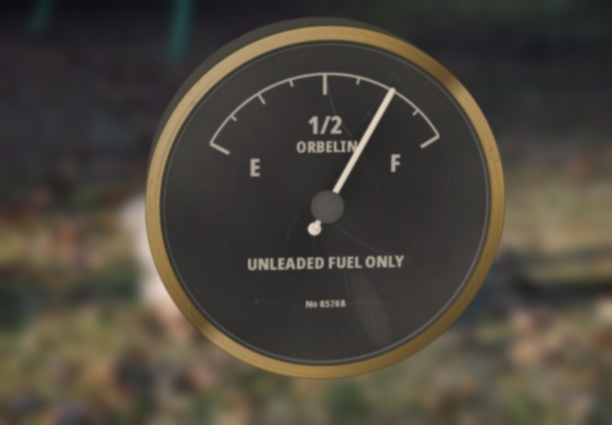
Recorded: value=0.75
